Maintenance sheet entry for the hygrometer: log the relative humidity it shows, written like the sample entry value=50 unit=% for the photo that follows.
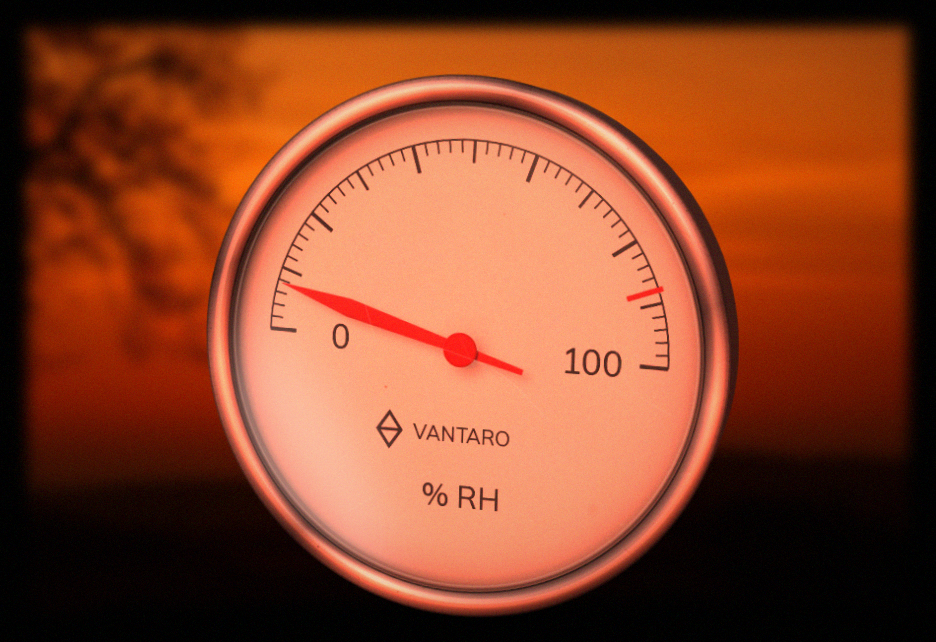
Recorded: value=8 unit=%
